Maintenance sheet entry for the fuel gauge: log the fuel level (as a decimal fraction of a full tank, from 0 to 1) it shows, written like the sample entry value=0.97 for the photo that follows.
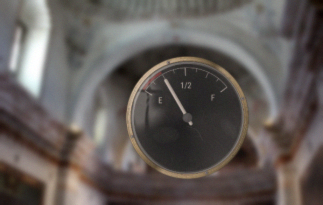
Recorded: value=0.25
